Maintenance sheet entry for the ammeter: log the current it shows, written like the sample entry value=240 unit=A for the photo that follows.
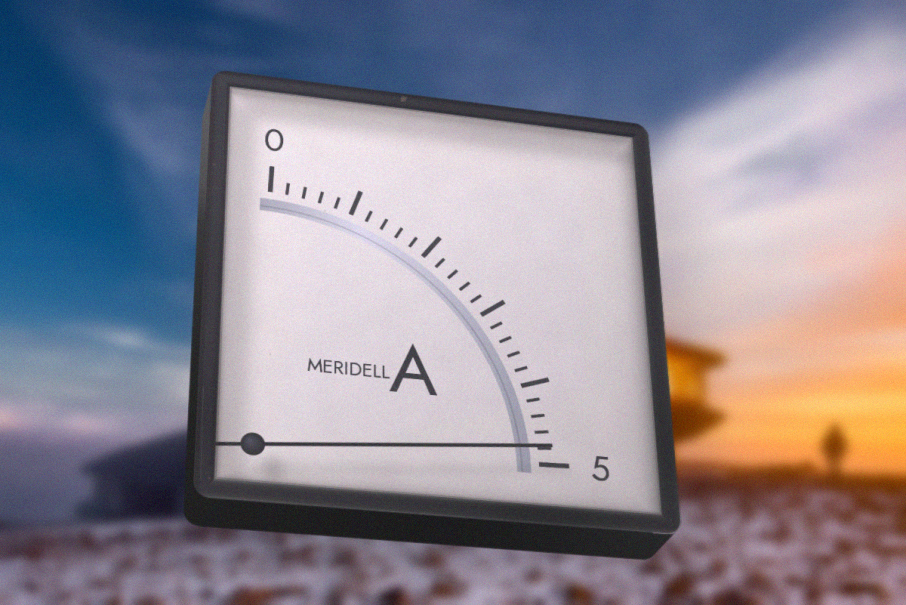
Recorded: value=4.8 unit=A
